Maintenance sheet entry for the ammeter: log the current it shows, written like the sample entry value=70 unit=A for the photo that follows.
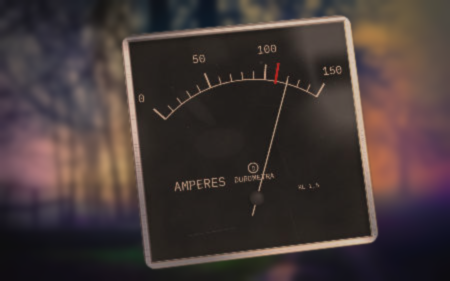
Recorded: value=120 unit=A
